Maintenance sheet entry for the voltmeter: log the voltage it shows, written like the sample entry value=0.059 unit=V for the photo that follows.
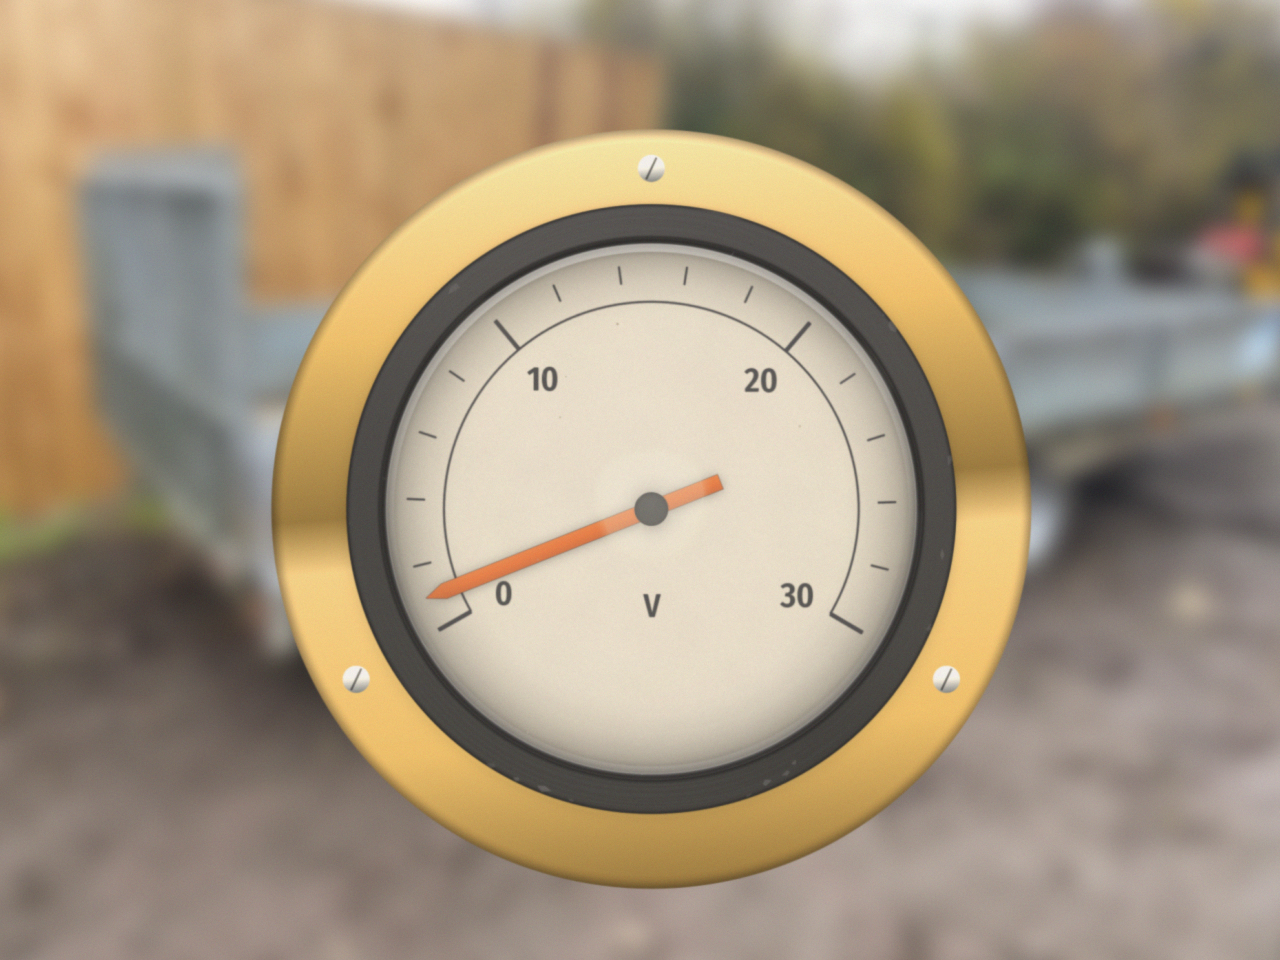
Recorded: value=1 unit=V
